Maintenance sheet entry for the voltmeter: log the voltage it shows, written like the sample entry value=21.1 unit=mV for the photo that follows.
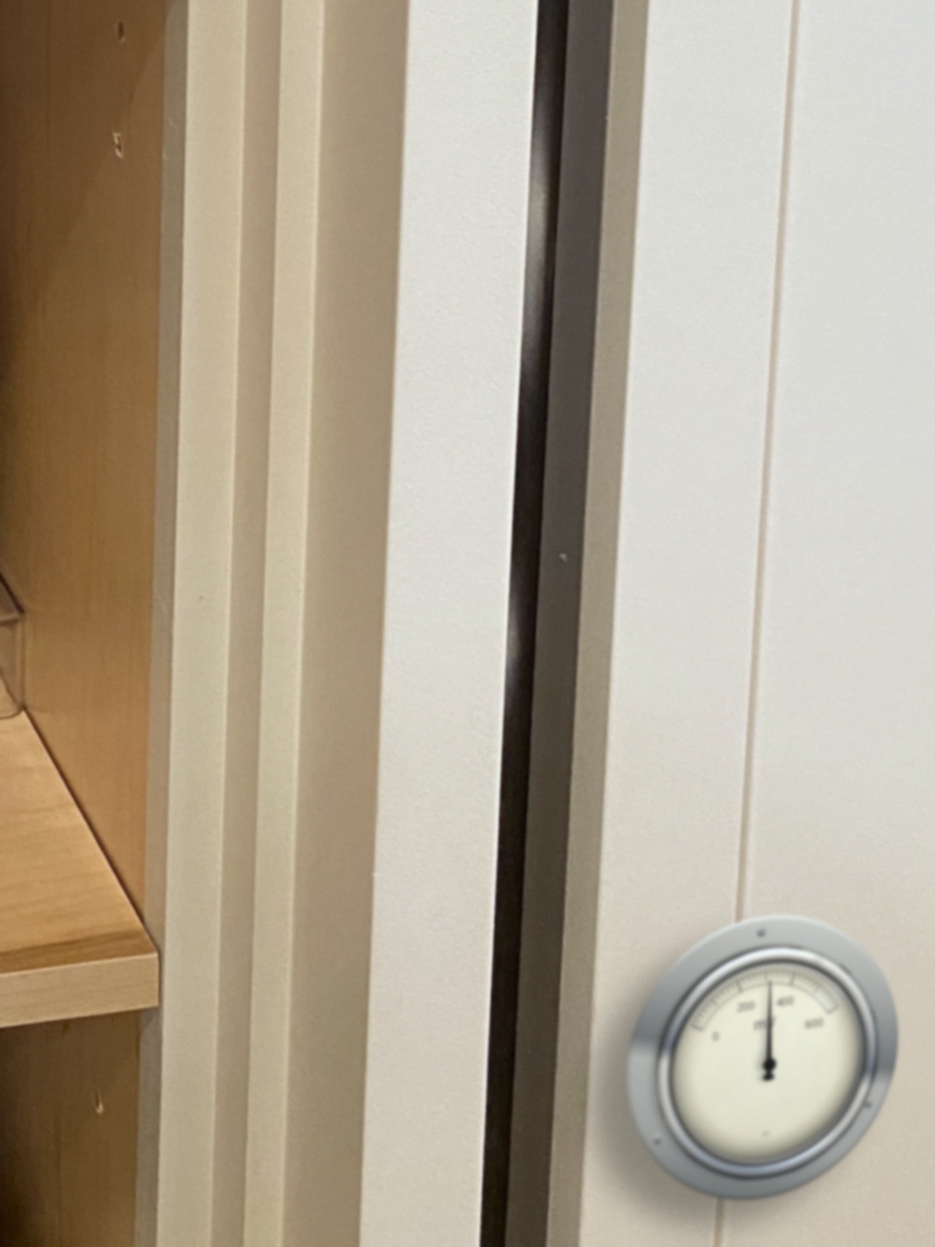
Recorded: value=300 unit=mV
